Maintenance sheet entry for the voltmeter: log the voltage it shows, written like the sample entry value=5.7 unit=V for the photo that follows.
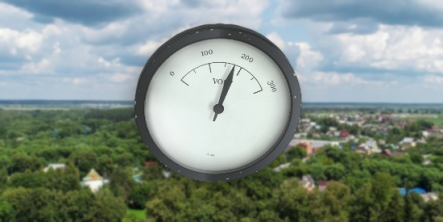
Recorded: value=175 unit=V
